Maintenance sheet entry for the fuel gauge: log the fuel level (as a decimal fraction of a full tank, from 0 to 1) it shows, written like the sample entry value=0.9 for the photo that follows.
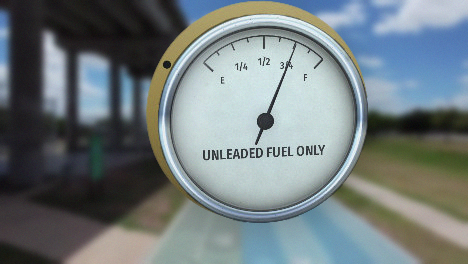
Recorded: value=0.75
